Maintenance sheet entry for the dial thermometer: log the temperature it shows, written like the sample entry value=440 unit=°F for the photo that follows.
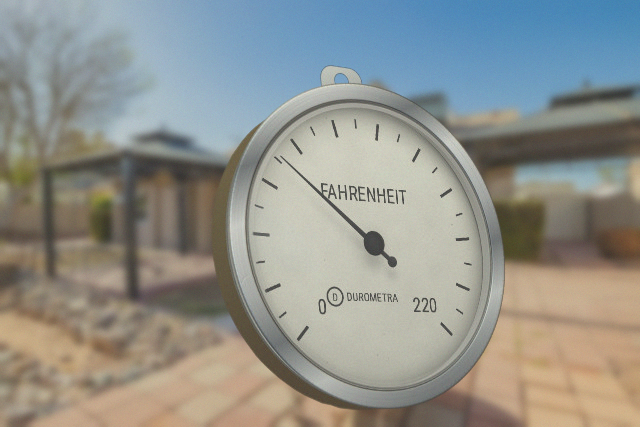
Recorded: value=70 unit=°F
